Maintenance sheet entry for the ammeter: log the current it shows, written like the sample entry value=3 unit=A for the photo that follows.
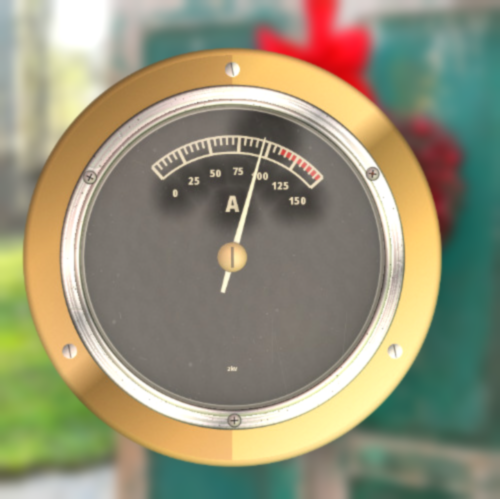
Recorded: value=95 unit=A
